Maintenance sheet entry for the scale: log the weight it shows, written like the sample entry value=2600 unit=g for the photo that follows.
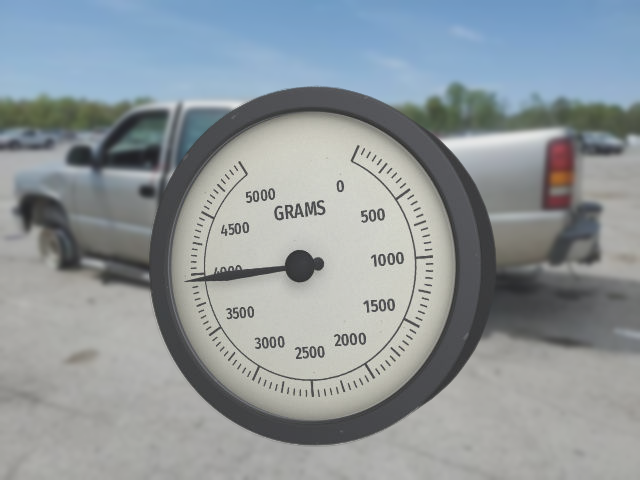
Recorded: value=3950 unit=g
